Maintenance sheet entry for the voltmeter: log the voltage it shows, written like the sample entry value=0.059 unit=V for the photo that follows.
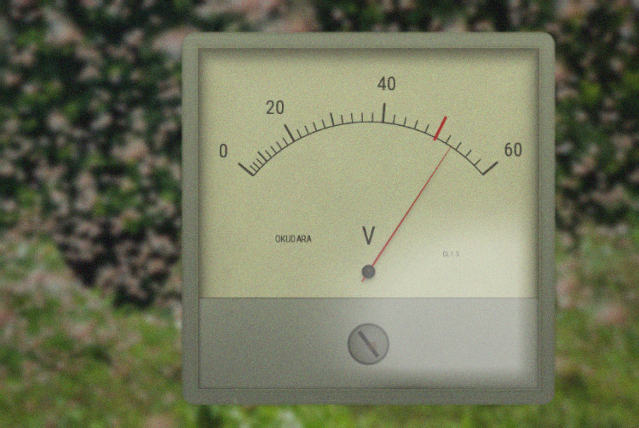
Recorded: value=53 unit=V
